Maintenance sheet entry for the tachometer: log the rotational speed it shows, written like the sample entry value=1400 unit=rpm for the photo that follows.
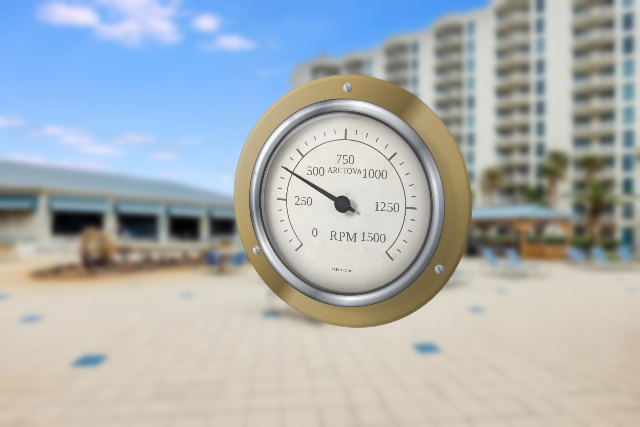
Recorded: value=400 unit=rpm
